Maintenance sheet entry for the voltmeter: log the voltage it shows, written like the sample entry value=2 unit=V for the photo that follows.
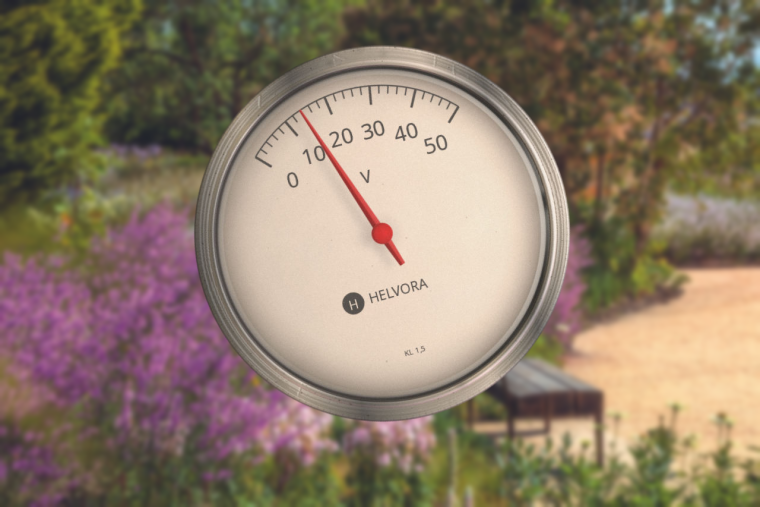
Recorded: value=14 unit=V
